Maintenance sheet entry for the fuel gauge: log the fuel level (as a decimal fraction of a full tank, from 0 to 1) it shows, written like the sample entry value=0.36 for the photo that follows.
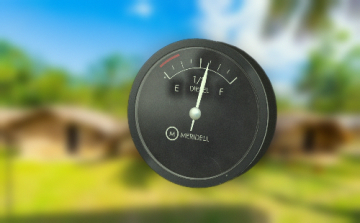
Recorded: value=0.625
